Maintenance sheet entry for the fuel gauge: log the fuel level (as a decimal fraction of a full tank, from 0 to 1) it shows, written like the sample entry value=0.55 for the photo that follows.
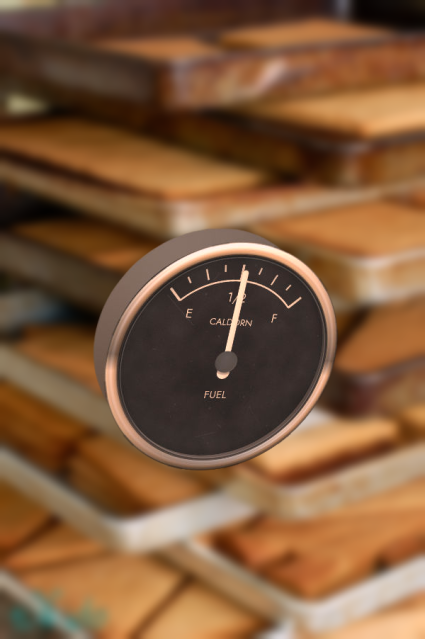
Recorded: value=0.5
